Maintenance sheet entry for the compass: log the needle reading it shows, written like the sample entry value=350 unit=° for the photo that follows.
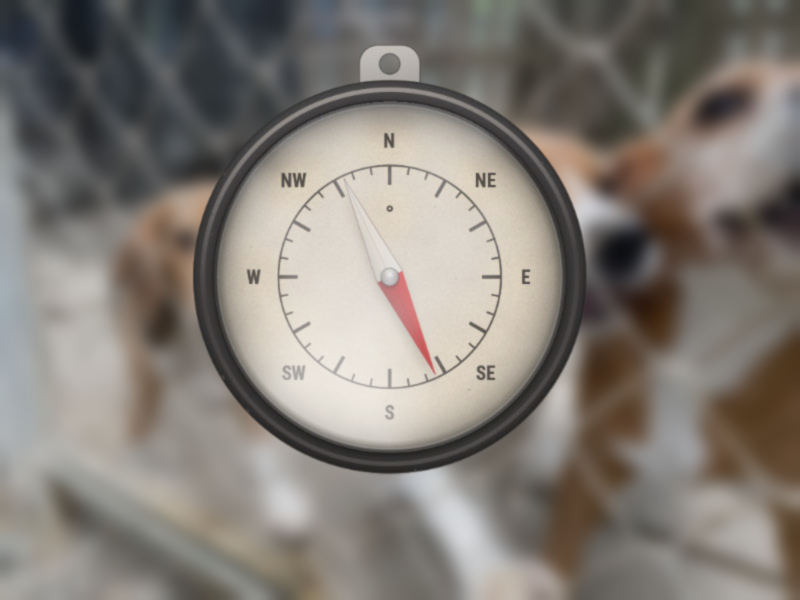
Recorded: value=155 unit=°
